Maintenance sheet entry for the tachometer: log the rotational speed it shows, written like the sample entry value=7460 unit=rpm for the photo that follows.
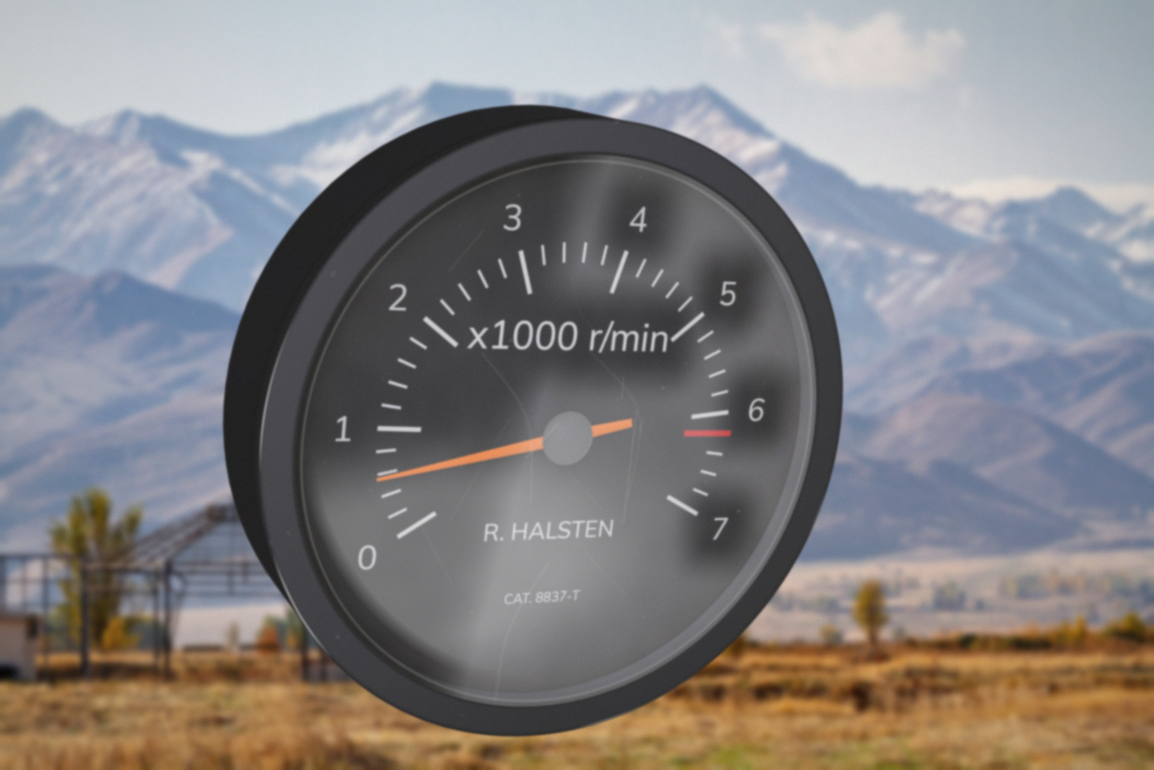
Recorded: value=600 unit=rpm
